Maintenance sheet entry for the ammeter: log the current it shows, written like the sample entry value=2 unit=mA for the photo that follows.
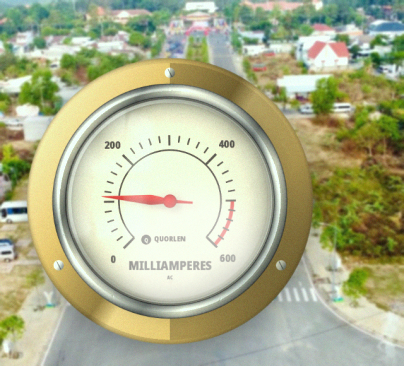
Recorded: value=110 unit=mA
